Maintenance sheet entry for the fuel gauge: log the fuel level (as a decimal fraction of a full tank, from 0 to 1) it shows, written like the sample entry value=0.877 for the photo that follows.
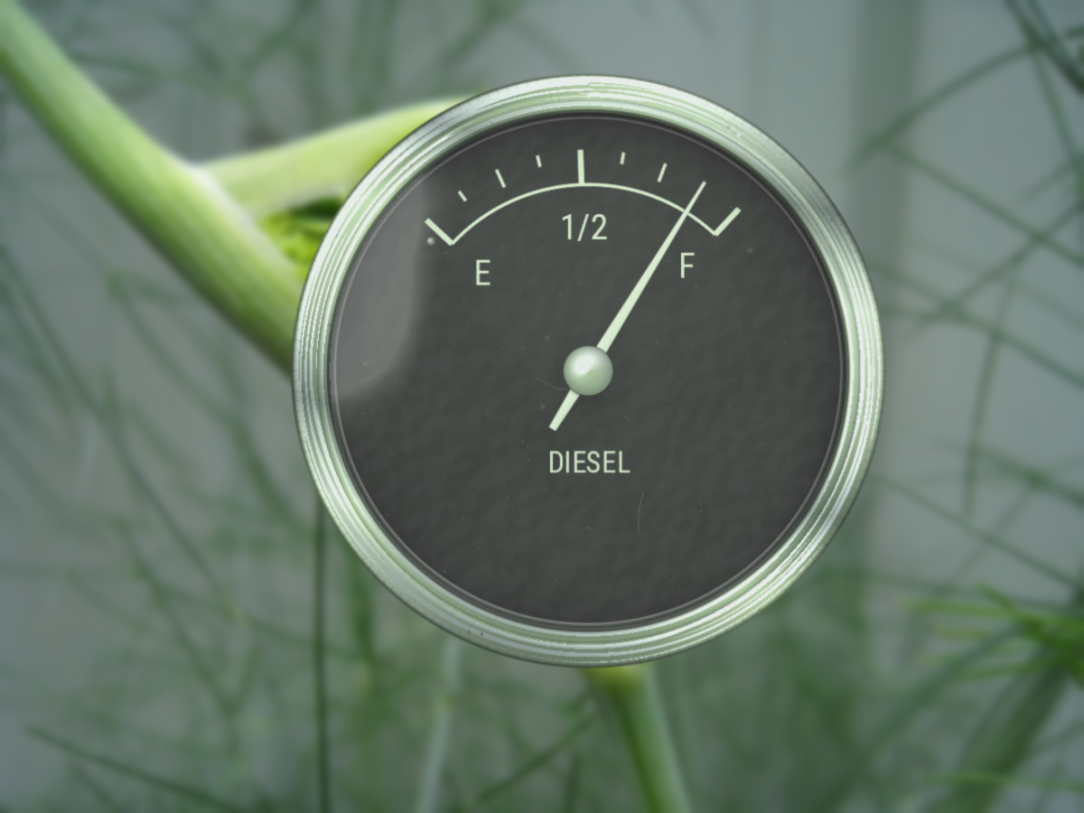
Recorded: value=0.875
